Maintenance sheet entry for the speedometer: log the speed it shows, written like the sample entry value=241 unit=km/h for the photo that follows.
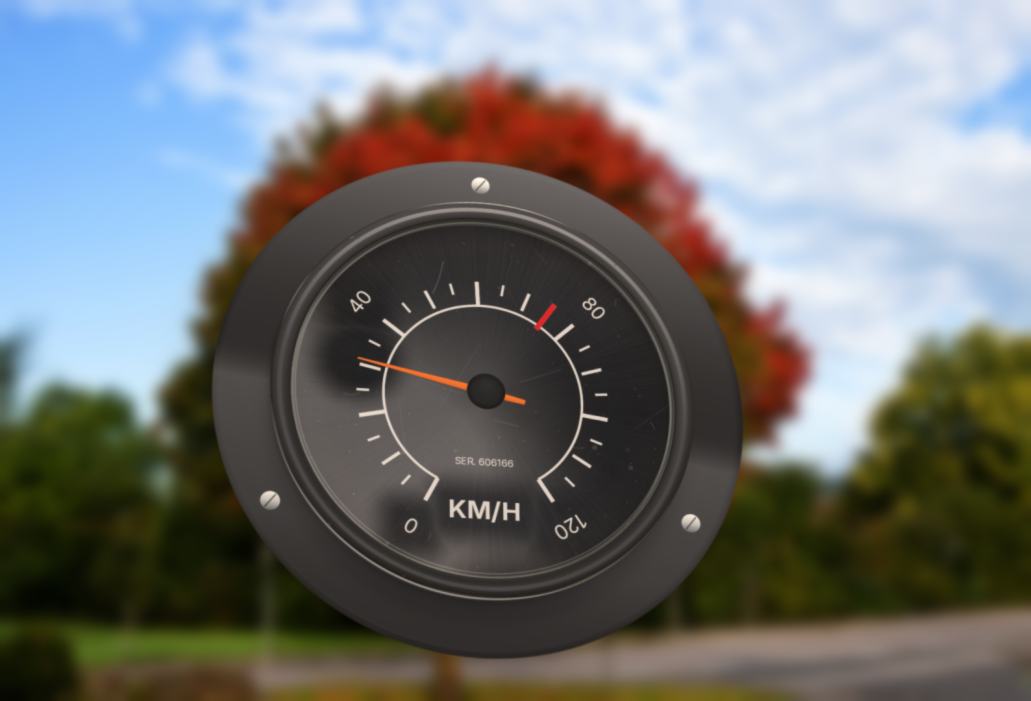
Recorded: value=30 unit=km/h
